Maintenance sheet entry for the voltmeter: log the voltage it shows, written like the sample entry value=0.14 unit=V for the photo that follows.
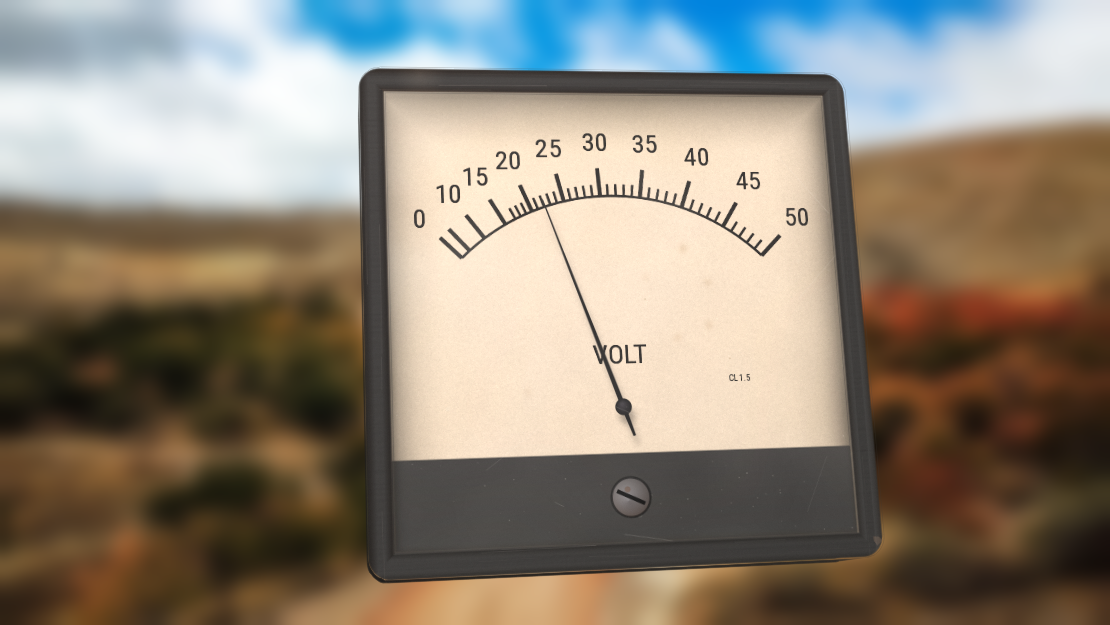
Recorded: value=22 unit=V
